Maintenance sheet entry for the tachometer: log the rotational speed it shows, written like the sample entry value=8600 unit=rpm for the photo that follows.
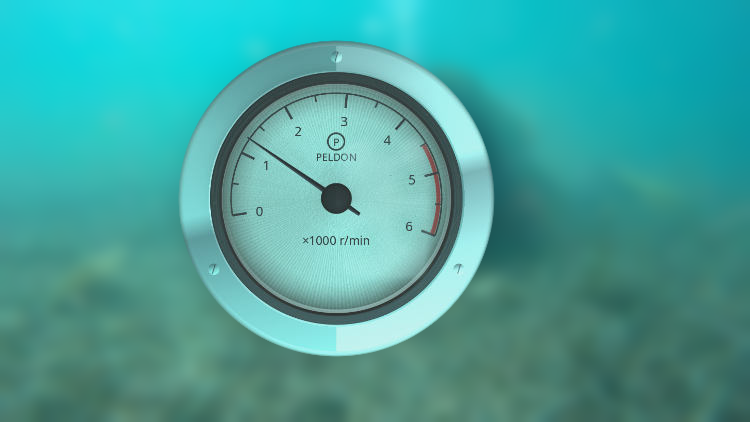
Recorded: value=1250 unit=rpm
